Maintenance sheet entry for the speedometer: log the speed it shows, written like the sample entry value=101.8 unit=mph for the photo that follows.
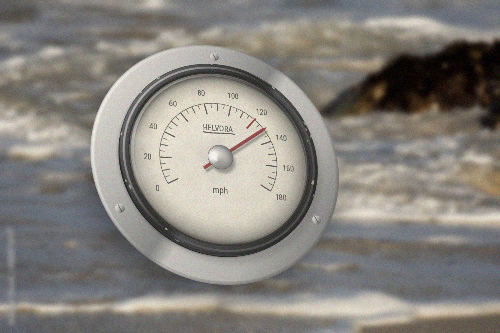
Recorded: value=130 unit=mph
